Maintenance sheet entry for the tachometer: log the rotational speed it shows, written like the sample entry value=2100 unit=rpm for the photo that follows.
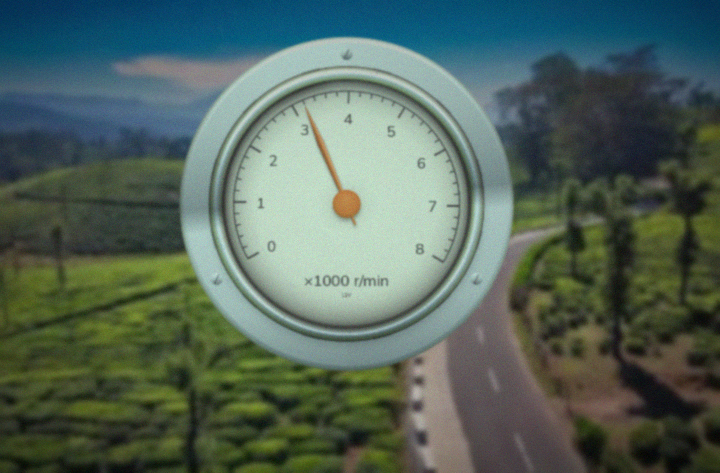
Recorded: value=3200 unit=rpm
